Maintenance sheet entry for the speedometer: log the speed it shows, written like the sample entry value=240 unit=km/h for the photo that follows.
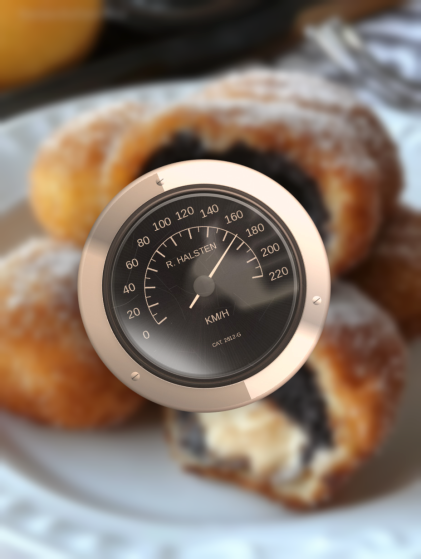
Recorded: value=170 unit=km/h
